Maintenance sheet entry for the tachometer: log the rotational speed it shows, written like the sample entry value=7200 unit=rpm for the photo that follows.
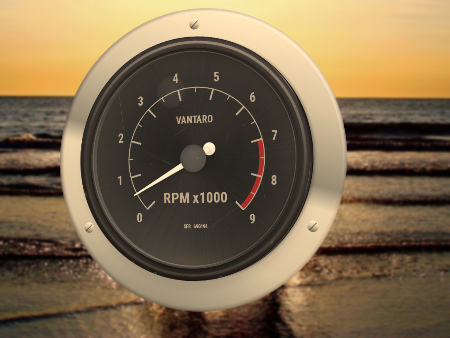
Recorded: value=500 unit=rpm
